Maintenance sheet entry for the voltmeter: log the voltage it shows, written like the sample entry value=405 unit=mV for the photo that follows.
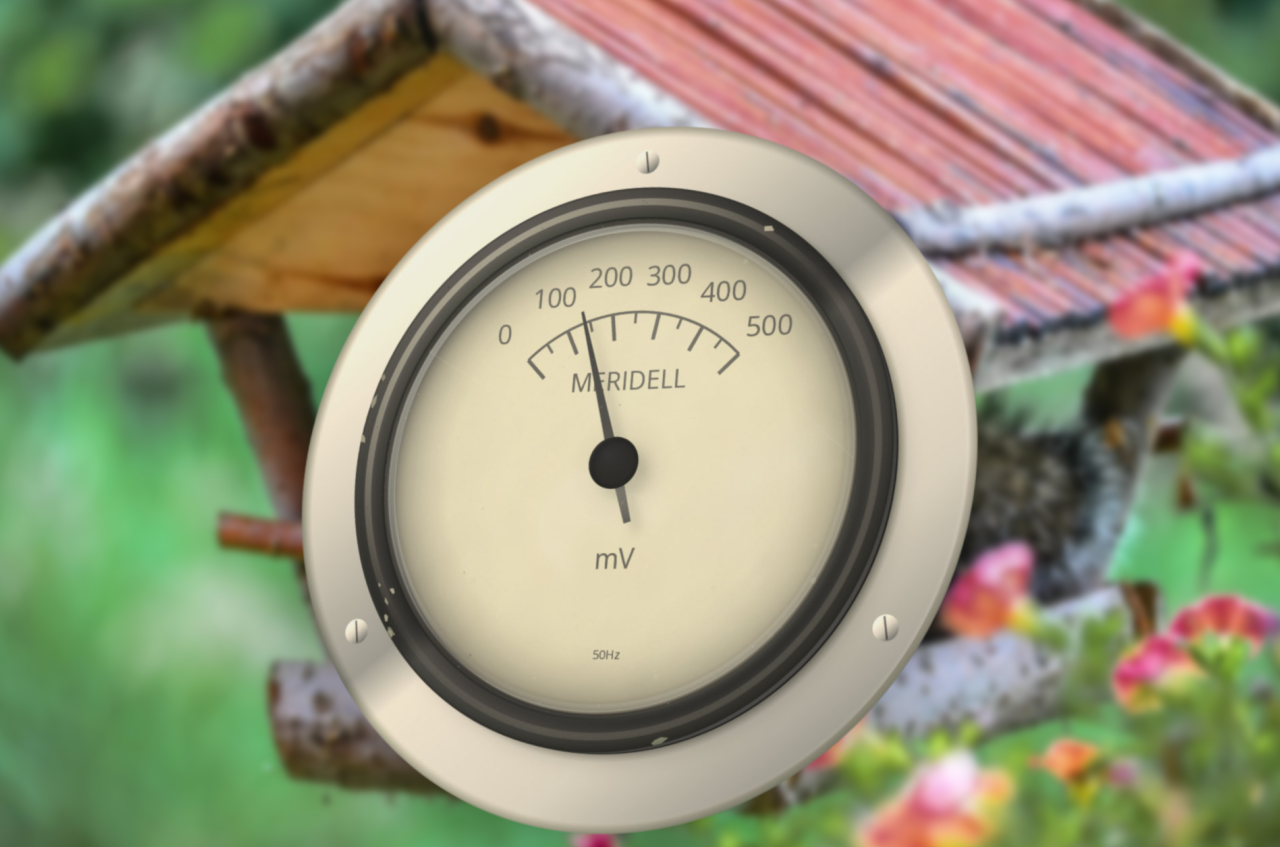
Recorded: value=150 unit=mV
